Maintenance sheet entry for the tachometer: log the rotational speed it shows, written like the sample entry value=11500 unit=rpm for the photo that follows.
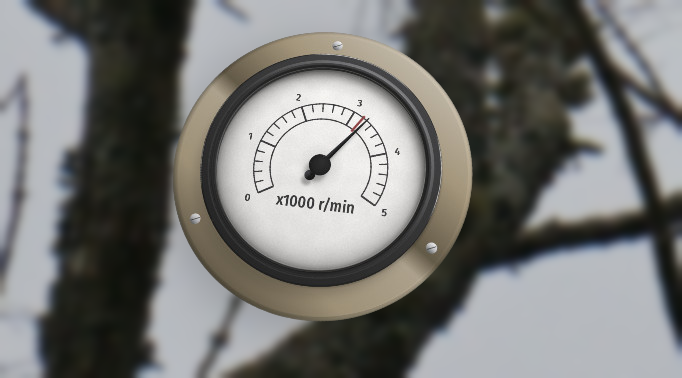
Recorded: value=3300 unit=rpm
